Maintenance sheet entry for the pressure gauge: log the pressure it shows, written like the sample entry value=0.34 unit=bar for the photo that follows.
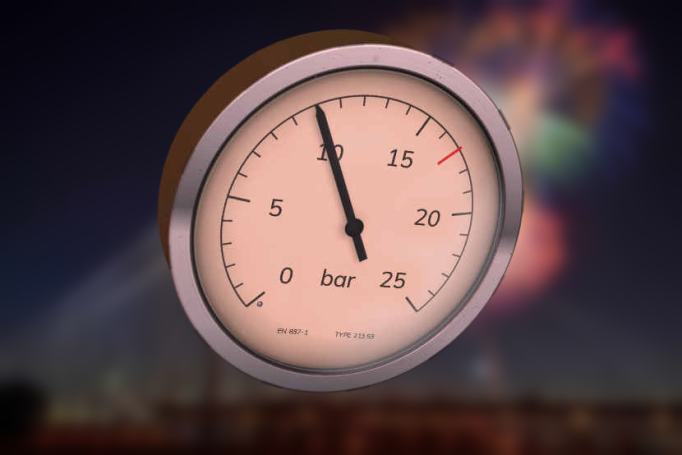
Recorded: value=10 unit=bar
